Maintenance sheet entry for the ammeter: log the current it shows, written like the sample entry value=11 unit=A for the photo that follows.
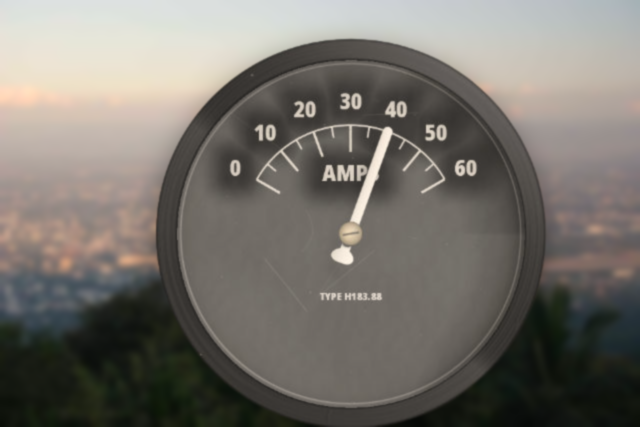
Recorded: value=40 unit=A
